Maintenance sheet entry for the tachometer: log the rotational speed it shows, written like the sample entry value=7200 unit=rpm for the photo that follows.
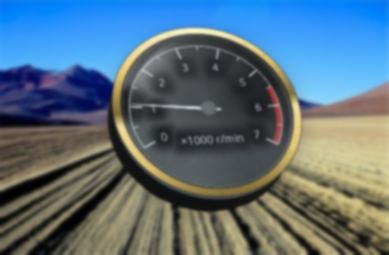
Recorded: value=1000 unit=rpm
